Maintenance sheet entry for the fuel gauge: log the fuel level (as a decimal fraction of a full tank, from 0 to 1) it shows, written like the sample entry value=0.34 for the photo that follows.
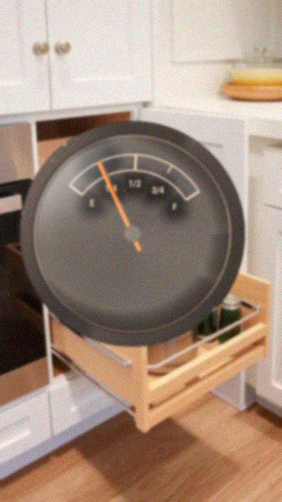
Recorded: value=0.25
